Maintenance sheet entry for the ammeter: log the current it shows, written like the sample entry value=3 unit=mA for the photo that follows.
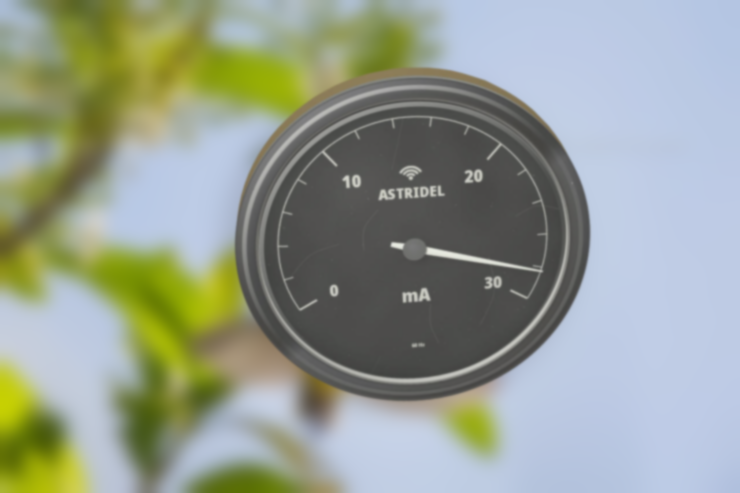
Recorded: value=28 unit=mA
